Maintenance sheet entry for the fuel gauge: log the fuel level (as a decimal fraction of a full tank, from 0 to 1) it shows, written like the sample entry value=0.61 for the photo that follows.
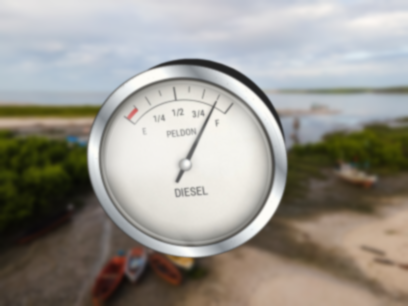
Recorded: value=0.875
